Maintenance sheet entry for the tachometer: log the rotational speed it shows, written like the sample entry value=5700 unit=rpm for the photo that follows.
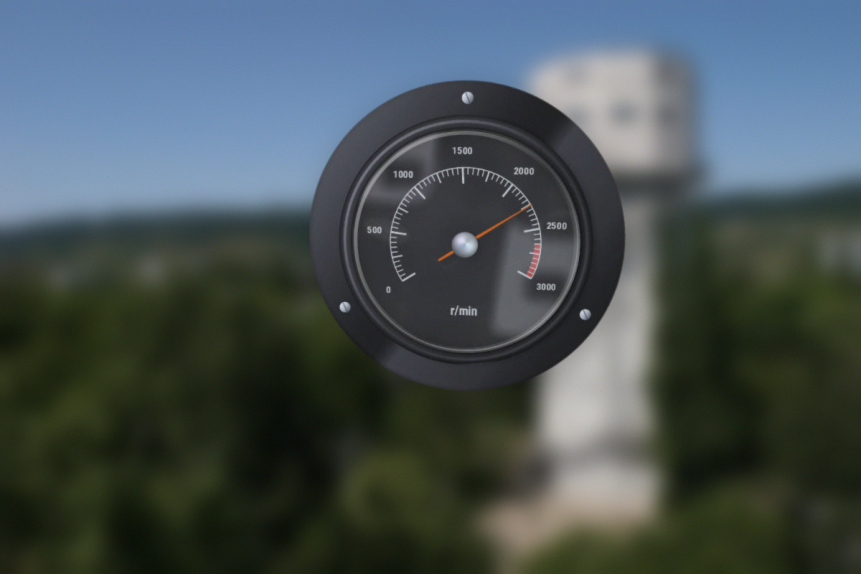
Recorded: value=2250 unit=rpm
